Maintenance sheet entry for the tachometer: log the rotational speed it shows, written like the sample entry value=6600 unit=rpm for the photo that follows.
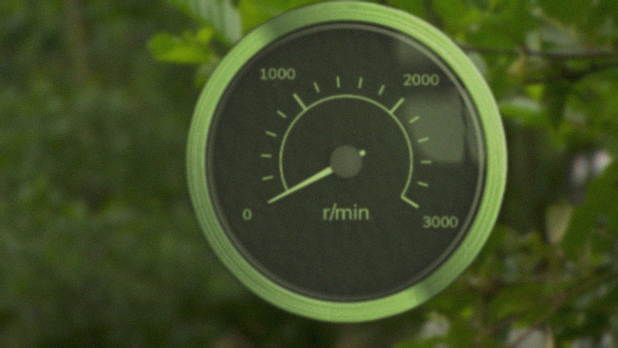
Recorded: value=0 unit=rpm
